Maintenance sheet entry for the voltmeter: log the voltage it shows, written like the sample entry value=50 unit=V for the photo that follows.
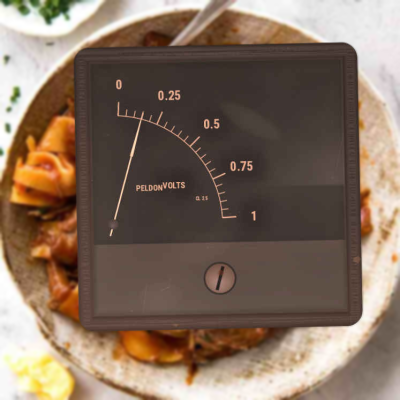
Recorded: value=0.15 unit=V
